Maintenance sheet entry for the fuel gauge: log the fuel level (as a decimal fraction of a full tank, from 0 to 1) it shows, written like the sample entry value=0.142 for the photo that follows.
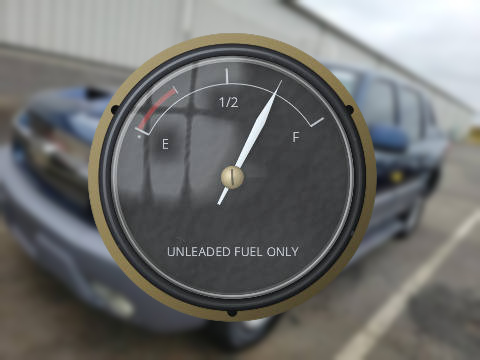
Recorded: value=0.75
